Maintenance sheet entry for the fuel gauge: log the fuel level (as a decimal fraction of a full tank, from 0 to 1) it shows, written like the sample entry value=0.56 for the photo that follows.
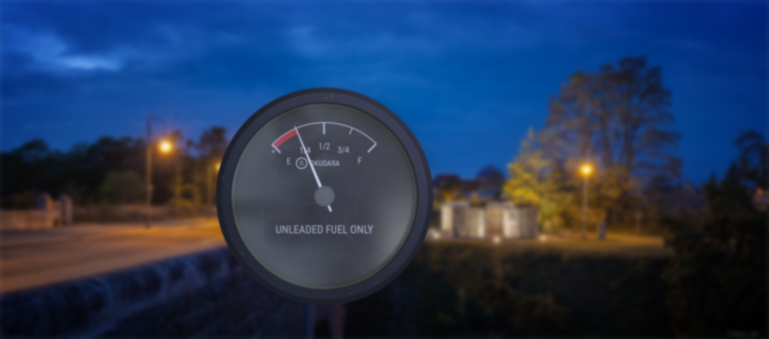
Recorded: value=0.25
